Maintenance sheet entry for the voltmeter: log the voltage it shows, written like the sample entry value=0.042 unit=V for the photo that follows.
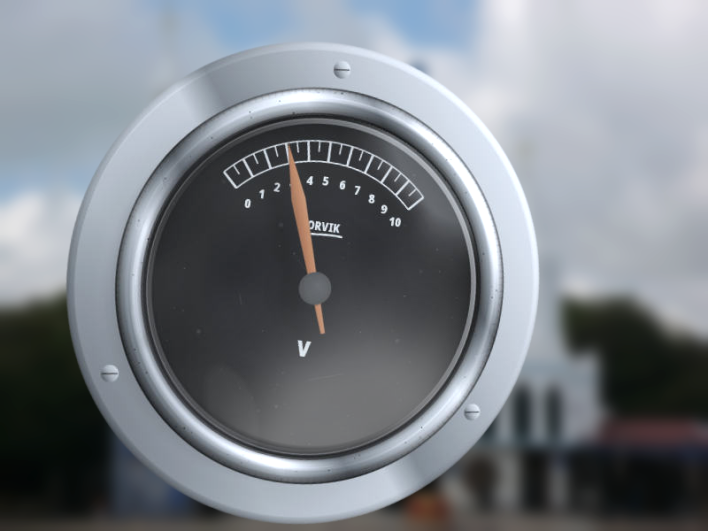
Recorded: value=3 unit=V
